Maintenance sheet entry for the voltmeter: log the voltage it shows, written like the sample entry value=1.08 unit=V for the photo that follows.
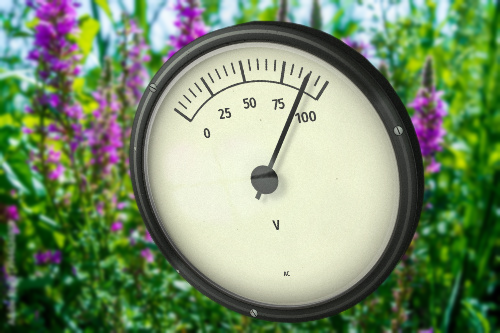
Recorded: value=90 unit=V
